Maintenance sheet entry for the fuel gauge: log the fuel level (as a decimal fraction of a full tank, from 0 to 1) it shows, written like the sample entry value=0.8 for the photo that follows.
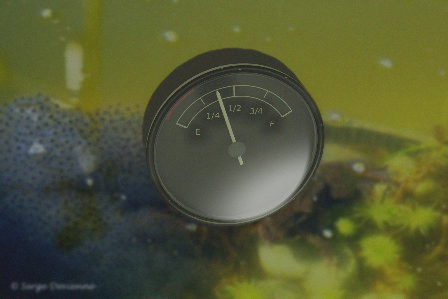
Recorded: value=0.375
